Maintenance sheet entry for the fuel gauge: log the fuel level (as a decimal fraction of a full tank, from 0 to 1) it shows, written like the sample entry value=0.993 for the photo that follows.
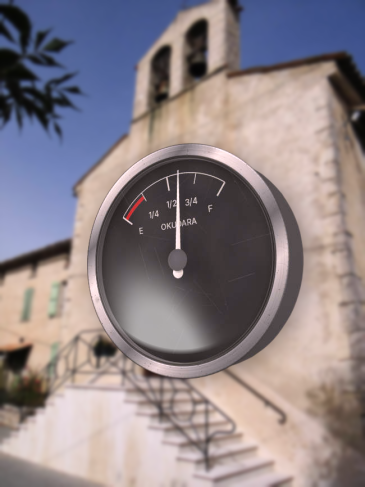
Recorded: value=0.625
